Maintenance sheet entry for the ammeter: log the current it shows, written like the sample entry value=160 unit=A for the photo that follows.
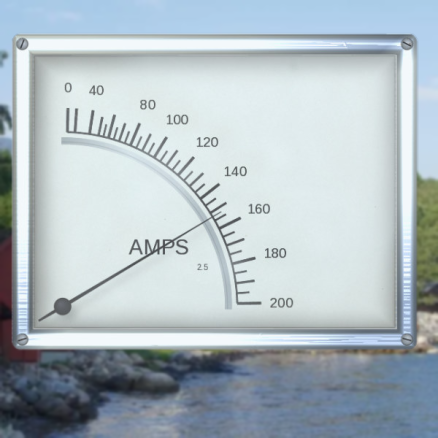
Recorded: value=152.5 unit=A
